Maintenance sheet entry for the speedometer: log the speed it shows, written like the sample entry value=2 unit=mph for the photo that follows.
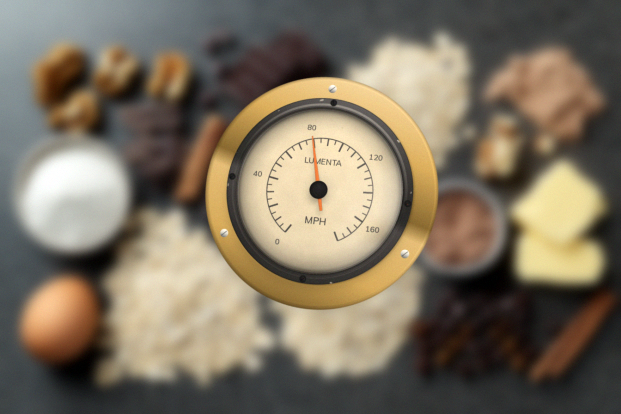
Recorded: value=80 unit=mph
